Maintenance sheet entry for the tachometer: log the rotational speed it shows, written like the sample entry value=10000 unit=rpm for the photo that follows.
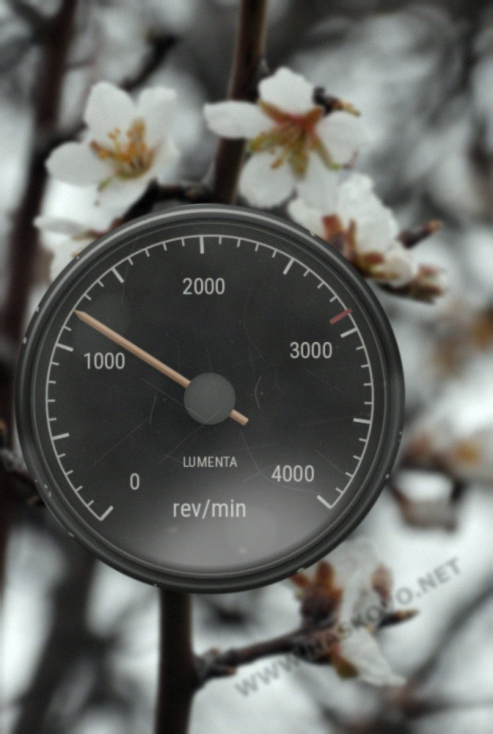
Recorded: value=1200 unit=rpm
